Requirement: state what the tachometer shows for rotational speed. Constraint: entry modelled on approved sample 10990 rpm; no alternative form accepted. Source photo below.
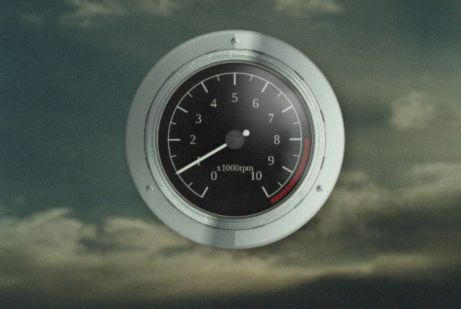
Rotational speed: 1000 rpm
